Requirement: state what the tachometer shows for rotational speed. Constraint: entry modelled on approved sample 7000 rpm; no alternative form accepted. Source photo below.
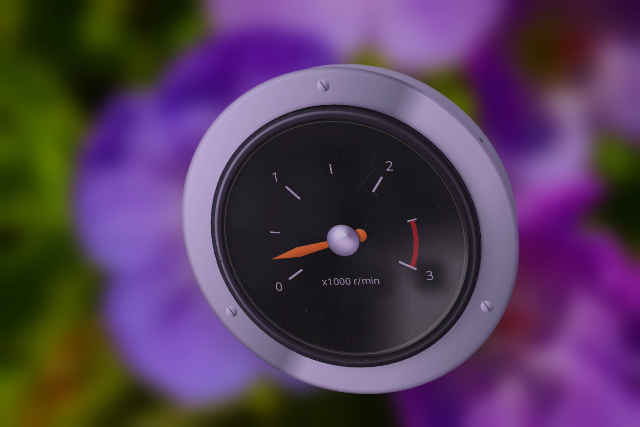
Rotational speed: 250 rpm
